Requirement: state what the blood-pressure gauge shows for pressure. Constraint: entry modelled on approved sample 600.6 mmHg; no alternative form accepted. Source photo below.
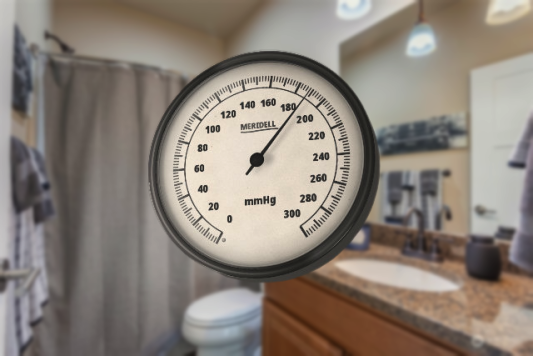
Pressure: 190 mmHg
